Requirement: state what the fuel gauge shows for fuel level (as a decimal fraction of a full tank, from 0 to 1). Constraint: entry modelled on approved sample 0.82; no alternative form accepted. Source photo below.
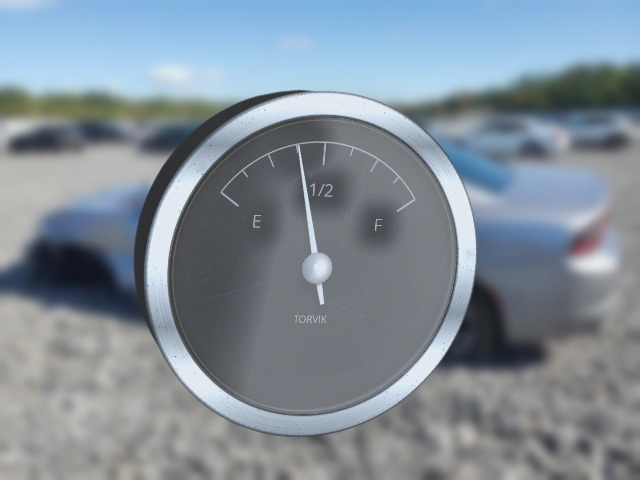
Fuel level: 0.375
